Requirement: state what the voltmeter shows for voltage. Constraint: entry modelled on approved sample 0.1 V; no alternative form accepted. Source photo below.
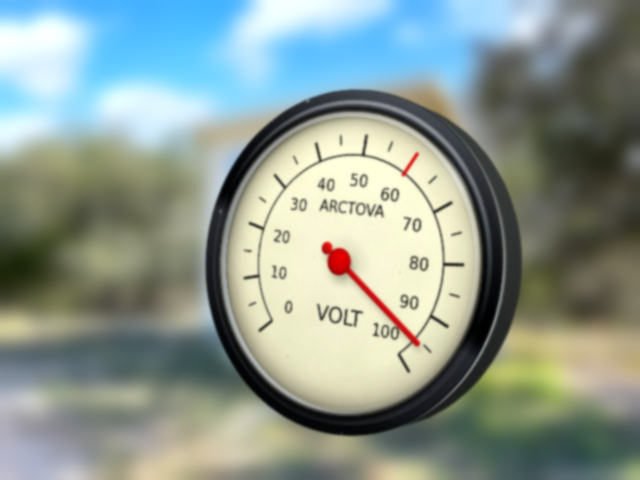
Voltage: 95 V
